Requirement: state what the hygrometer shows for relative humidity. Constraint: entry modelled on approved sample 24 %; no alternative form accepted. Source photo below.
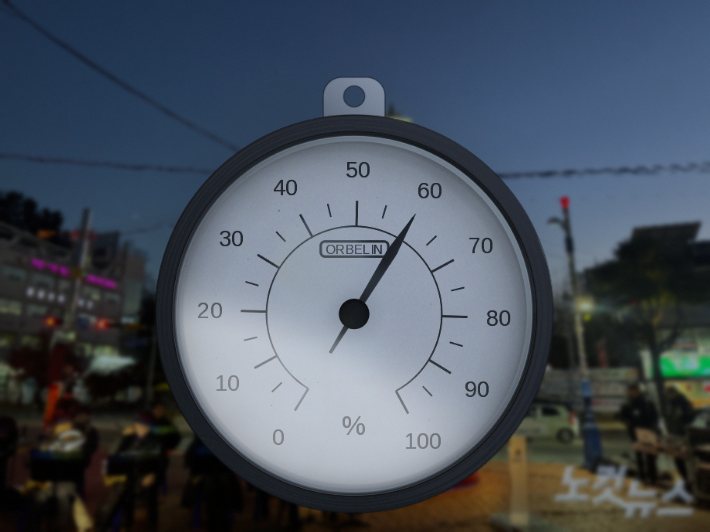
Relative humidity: 60 %
